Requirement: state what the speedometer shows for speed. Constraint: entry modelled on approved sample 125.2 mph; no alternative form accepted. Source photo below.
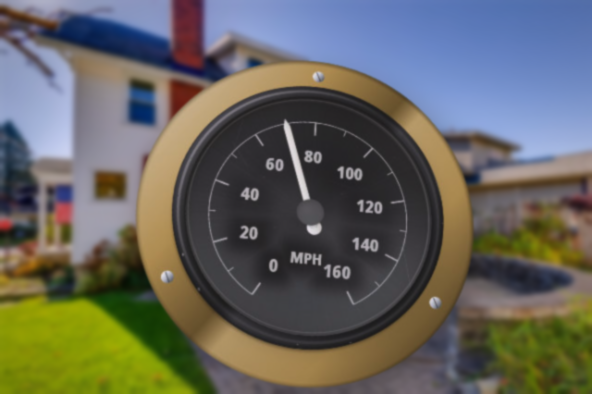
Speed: 70 mph
